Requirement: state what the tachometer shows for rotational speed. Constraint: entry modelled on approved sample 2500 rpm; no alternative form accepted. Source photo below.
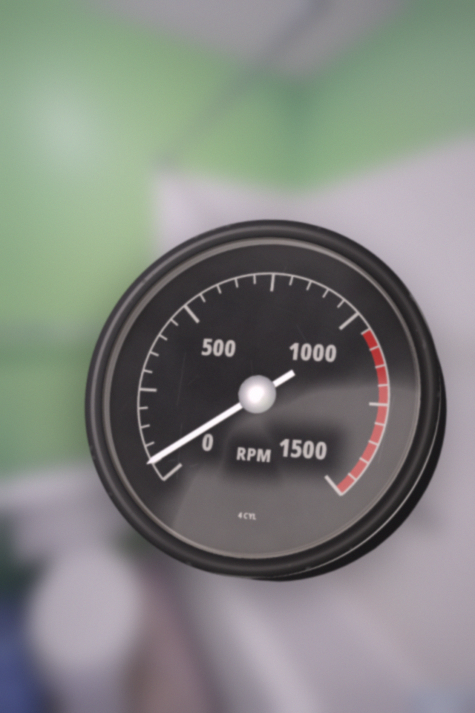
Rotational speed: 50 rpm
